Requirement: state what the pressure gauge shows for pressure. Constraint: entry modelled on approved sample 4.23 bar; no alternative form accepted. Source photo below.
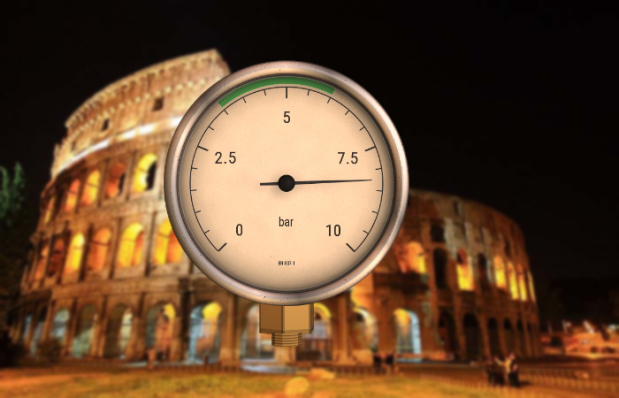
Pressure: 8.25 bar
